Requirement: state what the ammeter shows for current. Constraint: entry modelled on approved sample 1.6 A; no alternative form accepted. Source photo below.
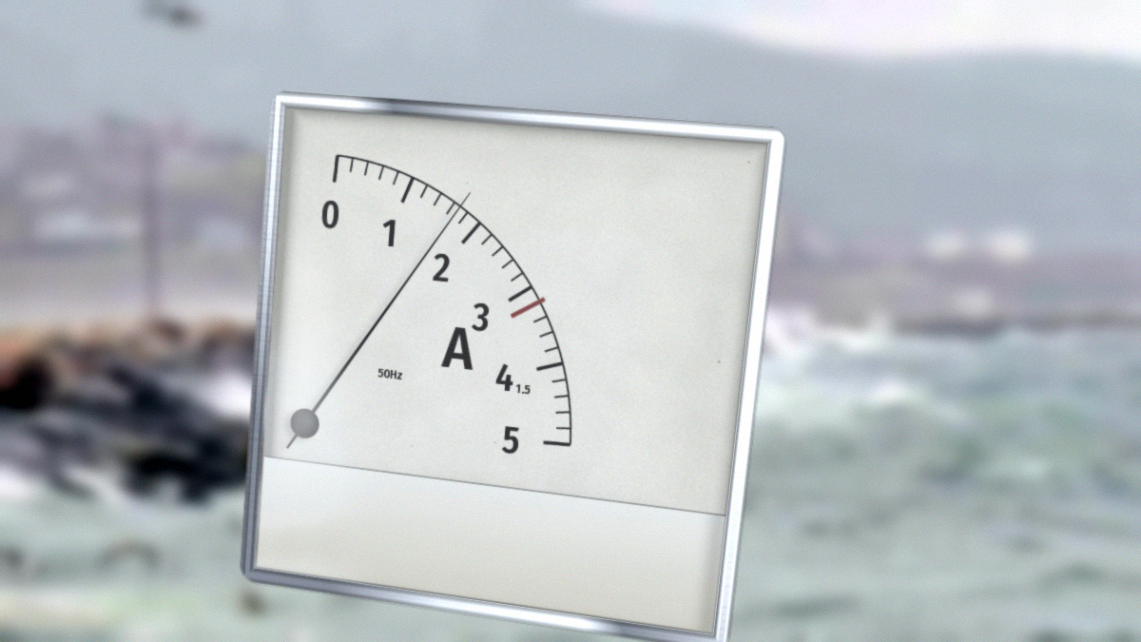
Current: 1.7 A
